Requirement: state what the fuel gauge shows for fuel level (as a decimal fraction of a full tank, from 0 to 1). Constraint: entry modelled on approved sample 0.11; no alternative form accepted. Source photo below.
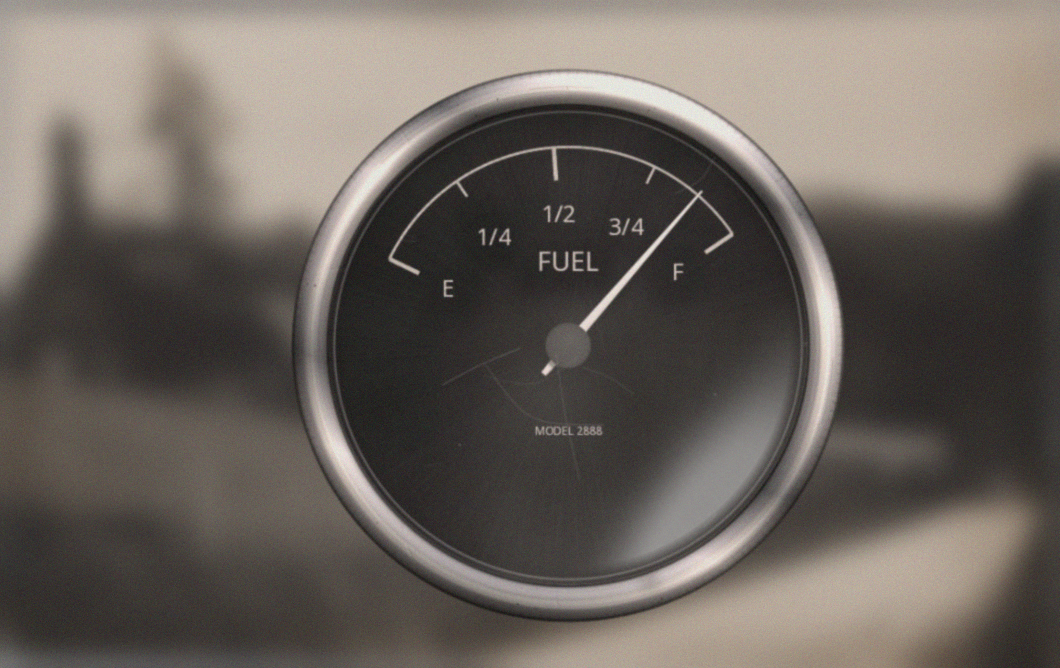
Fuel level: 0.875
